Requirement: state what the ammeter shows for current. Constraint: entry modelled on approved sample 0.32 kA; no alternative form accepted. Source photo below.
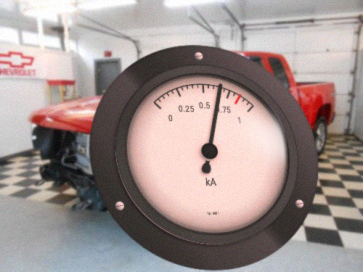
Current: 0.65 kA
